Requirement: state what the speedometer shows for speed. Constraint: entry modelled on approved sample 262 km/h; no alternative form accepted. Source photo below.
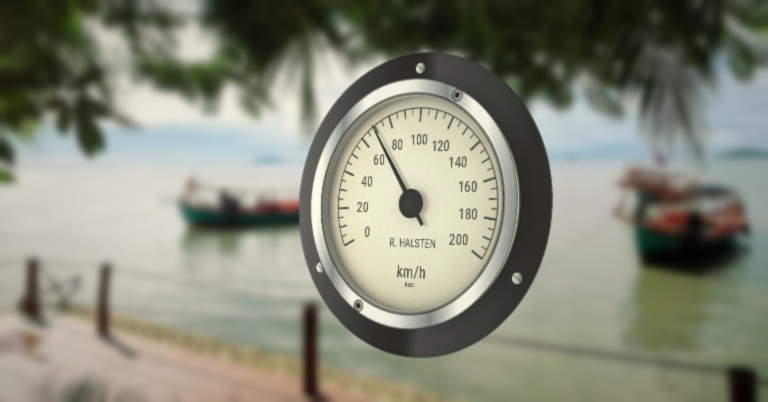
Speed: 70 km/h
